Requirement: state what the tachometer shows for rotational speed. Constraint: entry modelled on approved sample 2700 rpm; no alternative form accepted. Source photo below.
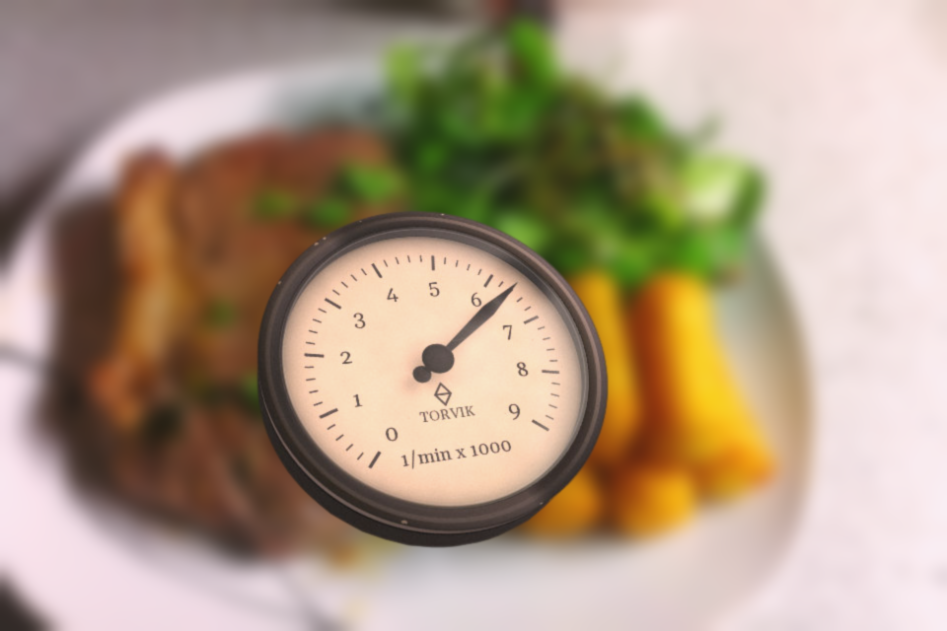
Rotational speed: 6400 rpm
